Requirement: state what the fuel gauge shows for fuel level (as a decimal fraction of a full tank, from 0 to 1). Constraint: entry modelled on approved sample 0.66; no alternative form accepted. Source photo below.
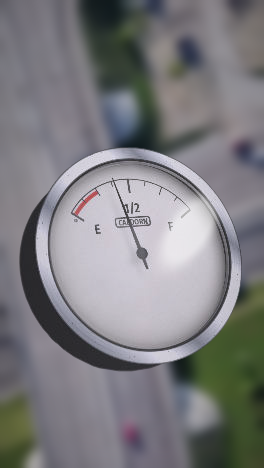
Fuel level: 0.375
